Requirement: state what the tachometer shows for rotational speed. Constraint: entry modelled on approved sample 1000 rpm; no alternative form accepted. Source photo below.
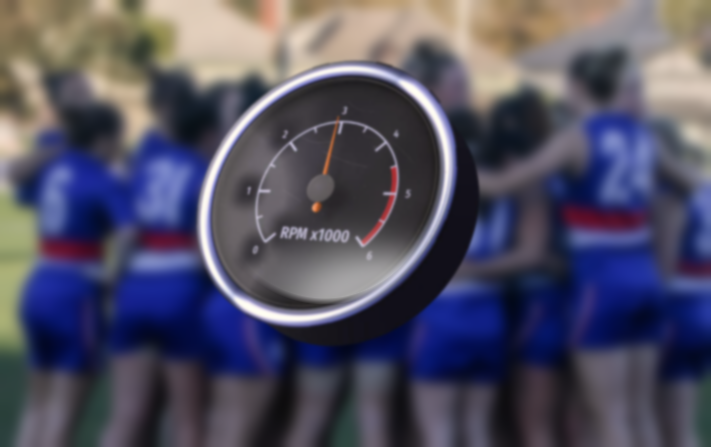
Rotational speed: 3000 rpm
